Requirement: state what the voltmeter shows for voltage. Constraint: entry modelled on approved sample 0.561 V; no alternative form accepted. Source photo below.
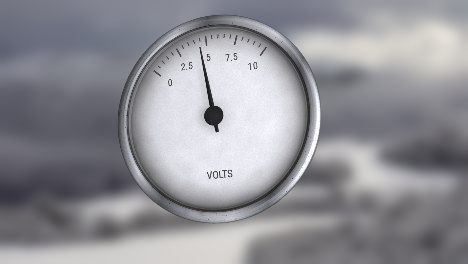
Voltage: 4.5 V
